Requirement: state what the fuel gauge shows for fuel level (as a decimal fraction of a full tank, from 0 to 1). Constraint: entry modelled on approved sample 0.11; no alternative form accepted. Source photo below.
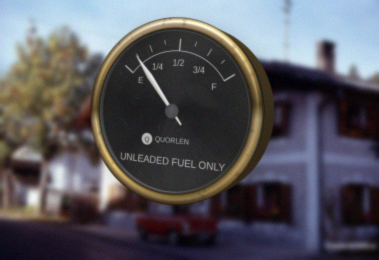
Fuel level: 0.125
